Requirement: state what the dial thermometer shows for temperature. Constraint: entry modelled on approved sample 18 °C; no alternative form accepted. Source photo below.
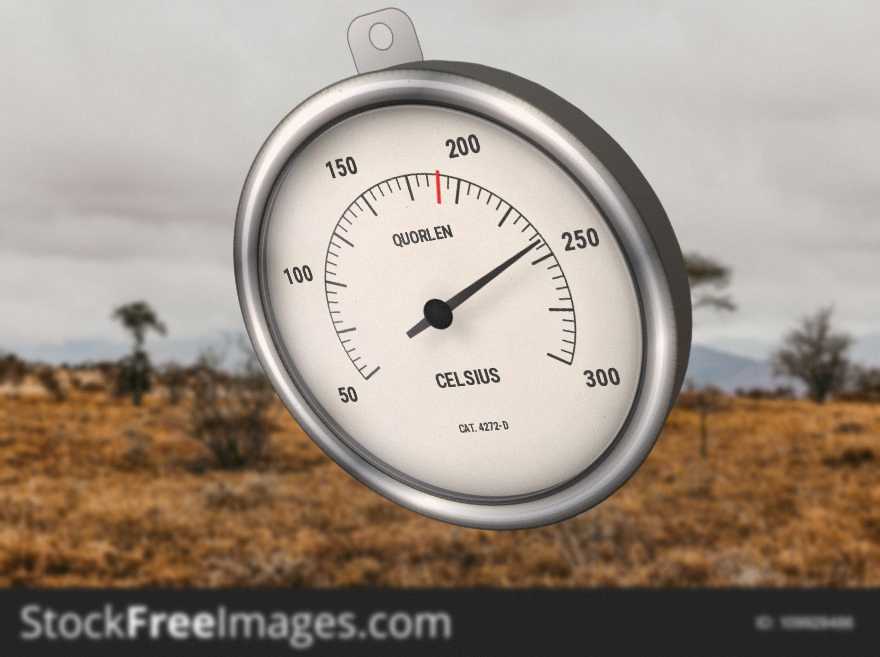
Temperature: 242.5 °C
